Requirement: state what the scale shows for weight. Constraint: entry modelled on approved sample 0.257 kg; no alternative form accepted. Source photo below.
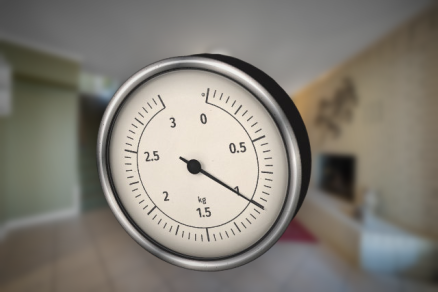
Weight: 1 kg
